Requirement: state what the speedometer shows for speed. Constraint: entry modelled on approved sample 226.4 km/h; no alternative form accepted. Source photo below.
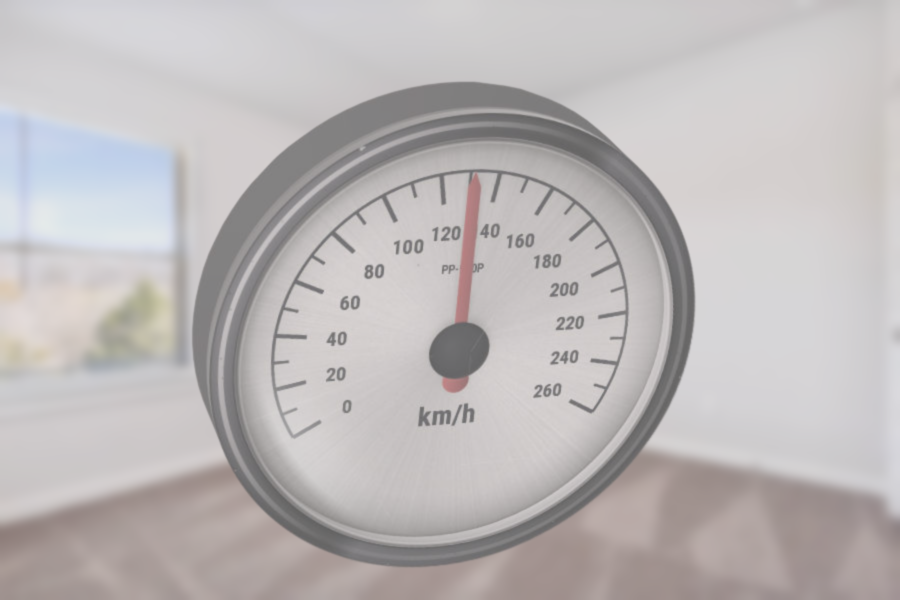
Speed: 130 km/h
